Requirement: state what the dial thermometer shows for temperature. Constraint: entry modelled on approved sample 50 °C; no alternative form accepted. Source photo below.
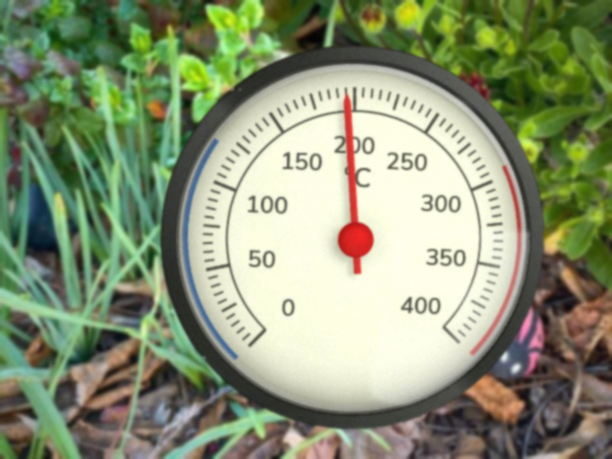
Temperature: 195 °C
